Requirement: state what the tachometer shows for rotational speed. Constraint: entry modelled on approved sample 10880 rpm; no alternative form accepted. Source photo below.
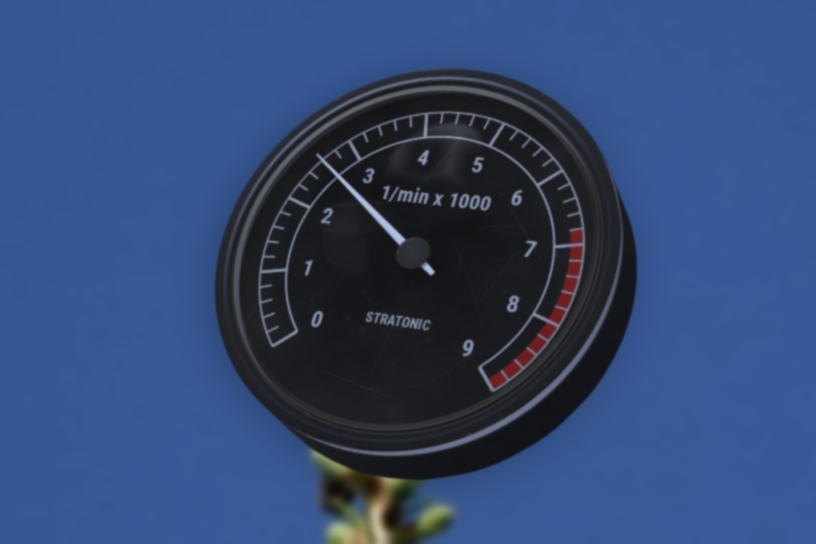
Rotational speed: 2600 rpm
